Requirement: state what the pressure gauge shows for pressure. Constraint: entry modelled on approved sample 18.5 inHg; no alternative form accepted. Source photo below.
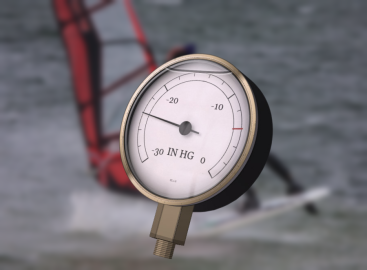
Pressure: -24 inHg
